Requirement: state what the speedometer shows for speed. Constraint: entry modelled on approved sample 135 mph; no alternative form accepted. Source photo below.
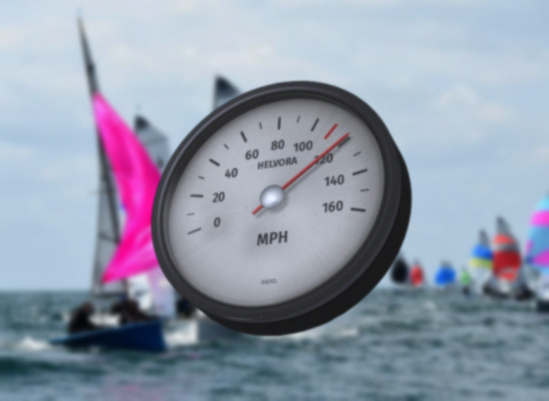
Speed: 120 mph
